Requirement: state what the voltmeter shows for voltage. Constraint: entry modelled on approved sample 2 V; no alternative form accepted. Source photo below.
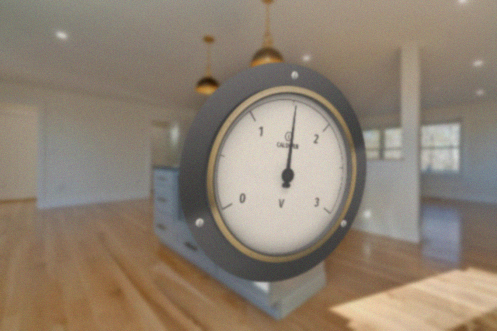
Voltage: 1.5 V
